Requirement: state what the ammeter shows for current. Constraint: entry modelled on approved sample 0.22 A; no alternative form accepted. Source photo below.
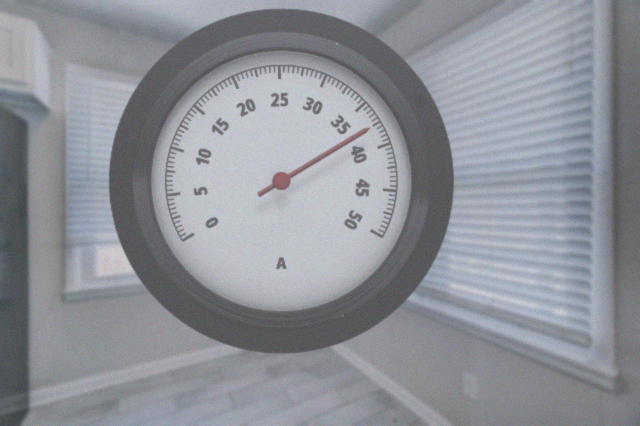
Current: 37.5 A
